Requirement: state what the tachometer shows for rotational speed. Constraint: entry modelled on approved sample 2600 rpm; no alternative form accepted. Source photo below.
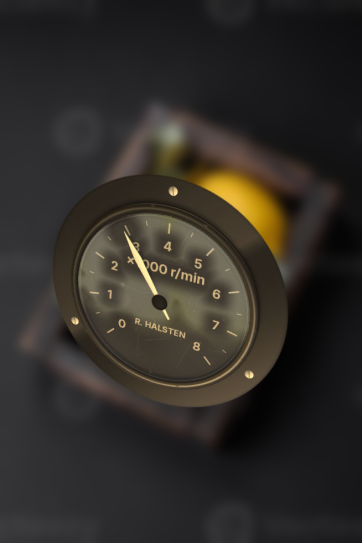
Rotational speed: 3000 rpm
